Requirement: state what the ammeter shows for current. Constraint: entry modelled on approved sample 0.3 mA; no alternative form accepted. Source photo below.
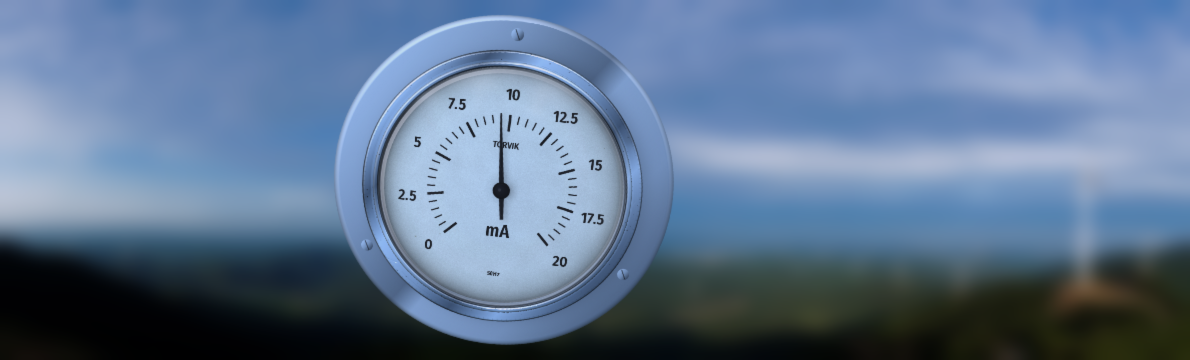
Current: 9.5 mA
